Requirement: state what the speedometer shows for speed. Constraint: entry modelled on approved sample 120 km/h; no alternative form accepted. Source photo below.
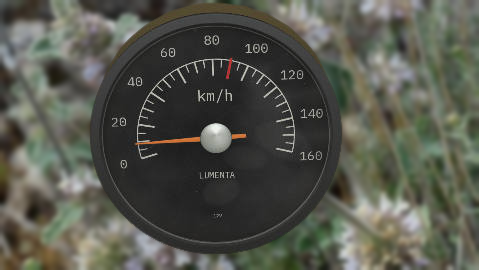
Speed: 10 km/h
